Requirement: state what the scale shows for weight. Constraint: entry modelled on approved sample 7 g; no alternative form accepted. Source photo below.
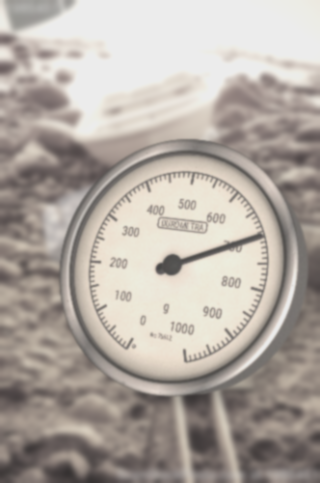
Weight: 700 g
